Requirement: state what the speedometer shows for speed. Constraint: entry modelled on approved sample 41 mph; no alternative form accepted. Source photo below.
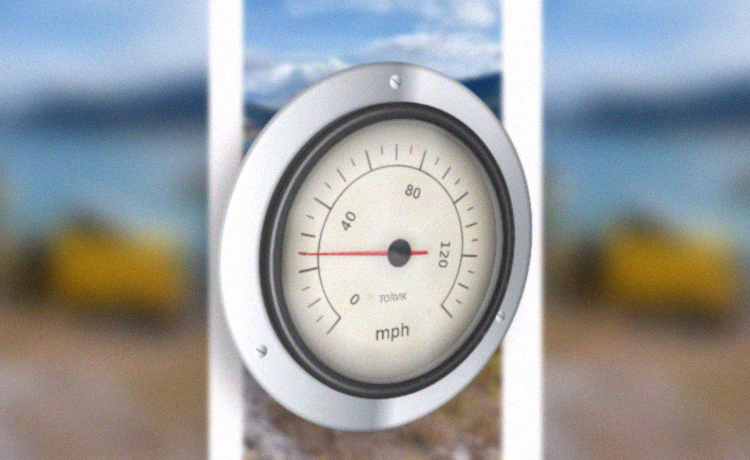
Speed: 25 mph
